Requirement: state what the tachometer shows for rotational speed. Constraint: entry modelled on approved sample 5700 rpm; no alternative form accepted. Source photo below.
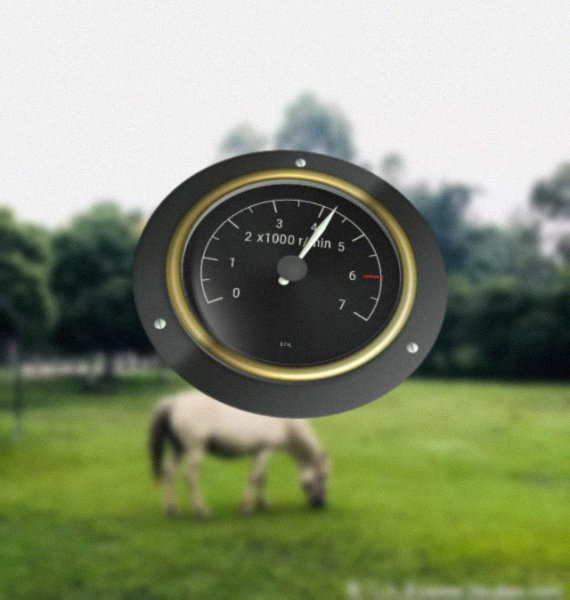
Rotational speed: 4250 rpm
